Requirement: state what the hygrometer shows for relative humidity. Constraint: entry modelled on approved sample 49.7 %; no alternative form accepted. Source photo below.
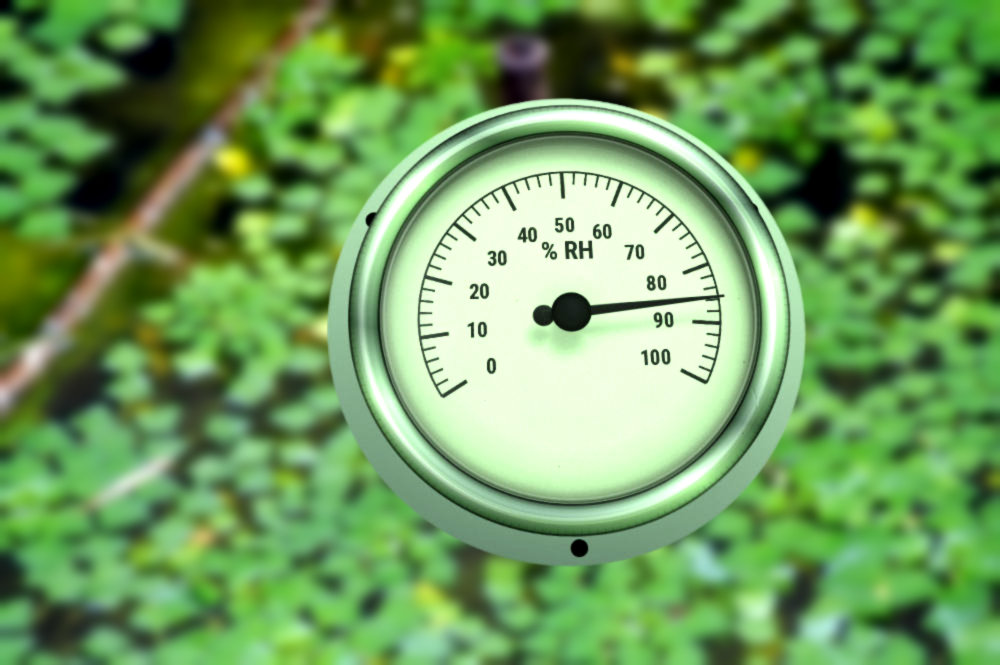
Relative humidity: 86 %
